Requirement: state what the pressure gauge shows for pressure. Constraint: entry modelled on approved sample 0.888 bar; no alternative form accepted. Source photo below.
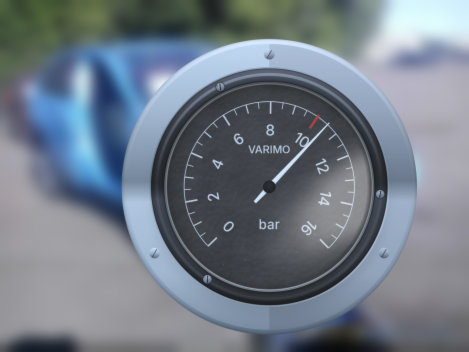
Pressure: 10.5 bar
